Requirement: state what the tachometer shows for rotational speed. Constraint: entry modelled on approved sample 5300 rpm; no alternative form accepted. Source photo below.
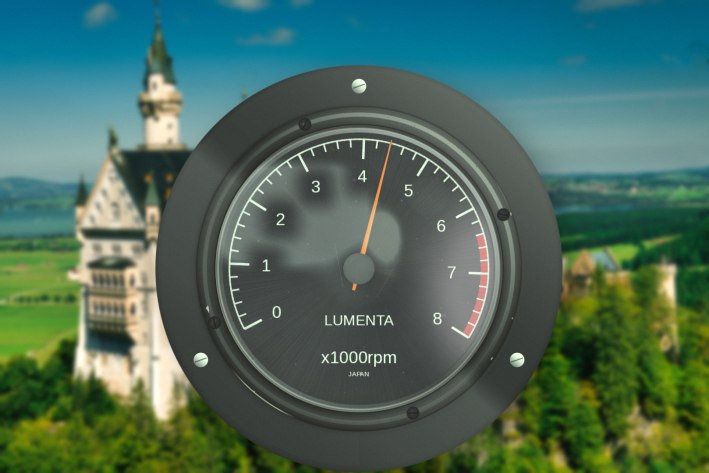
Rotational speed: 4400 rpm
